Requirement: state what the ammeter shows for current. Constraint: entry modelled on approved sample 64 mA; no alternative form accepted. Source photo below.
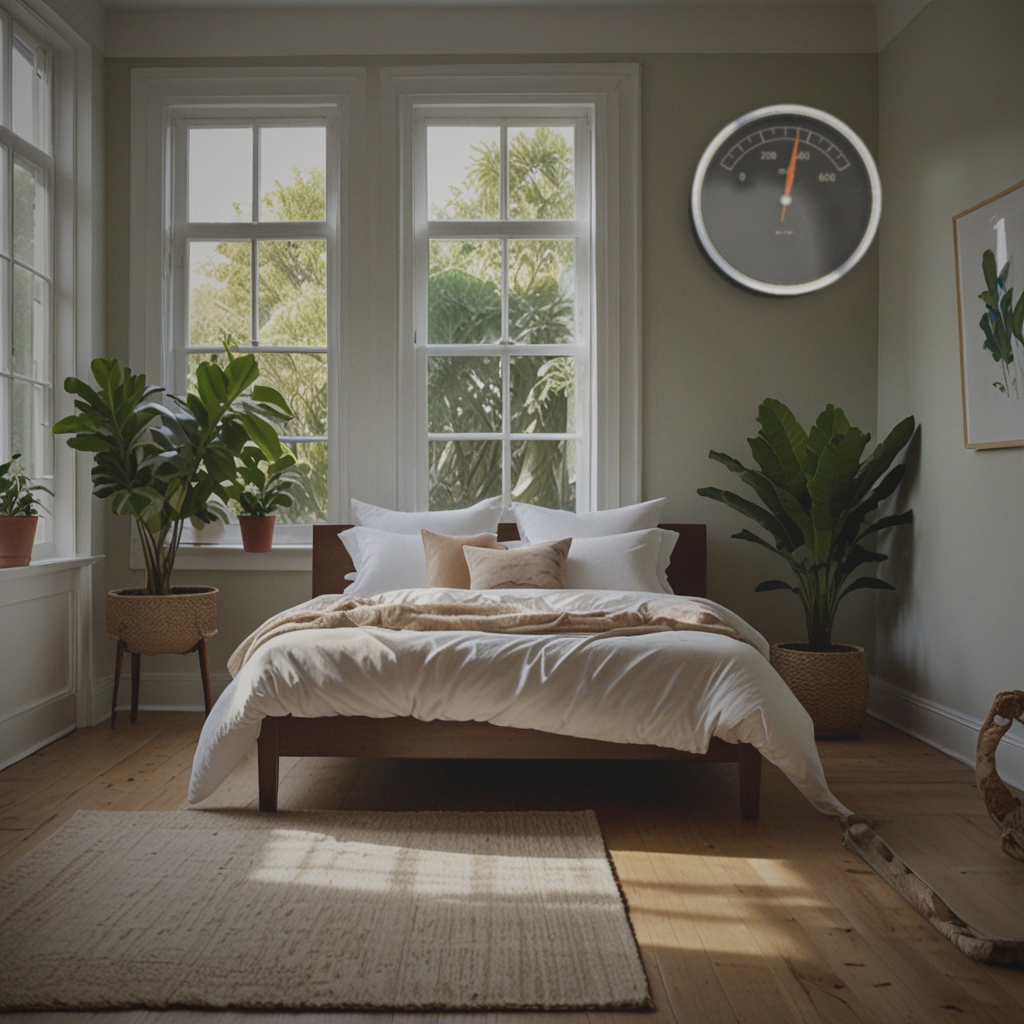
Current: 350 mA
